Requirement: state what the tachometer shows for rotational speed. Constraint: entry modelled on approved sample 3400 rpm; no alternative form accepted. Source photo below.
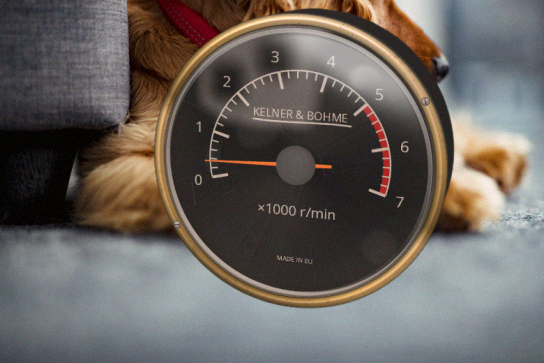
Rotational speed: 400 rpm
